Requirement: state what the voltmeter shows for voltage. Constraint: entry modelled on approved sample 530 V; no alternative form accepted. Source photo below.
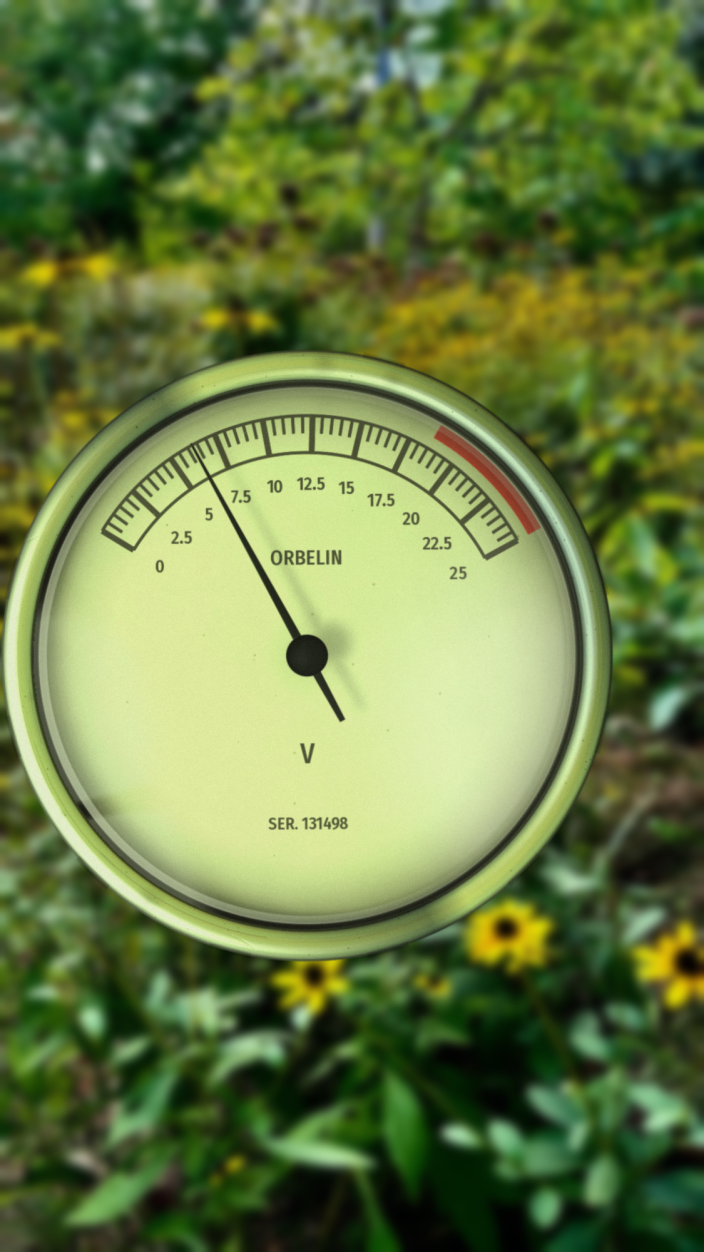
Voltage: 6.25 V
